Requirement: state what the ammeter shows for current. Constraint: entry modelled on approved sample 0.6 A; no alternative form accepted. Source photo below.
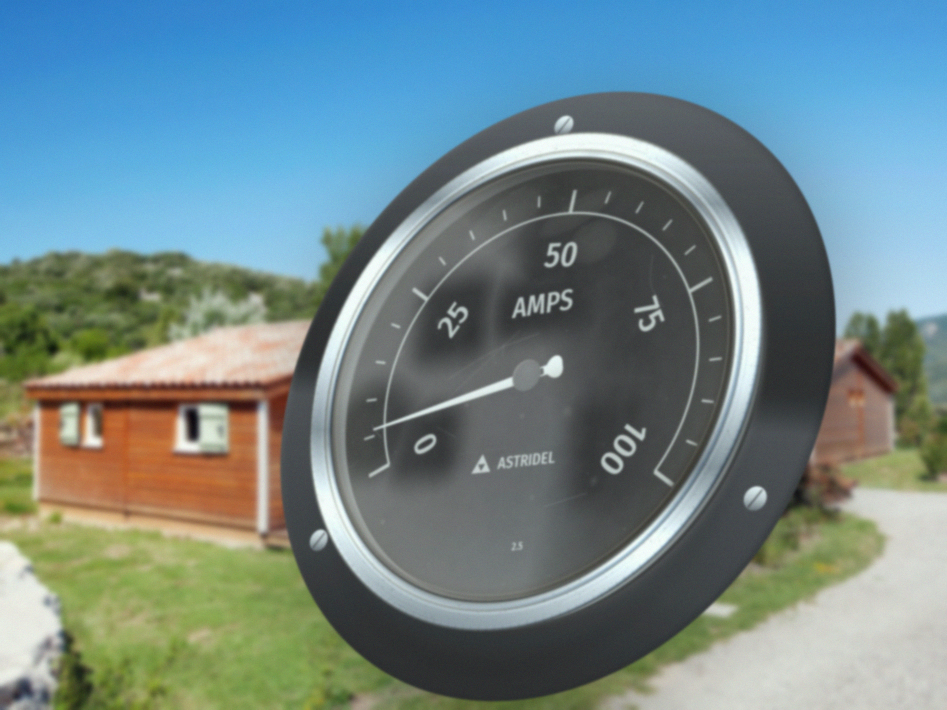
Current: 5 A
